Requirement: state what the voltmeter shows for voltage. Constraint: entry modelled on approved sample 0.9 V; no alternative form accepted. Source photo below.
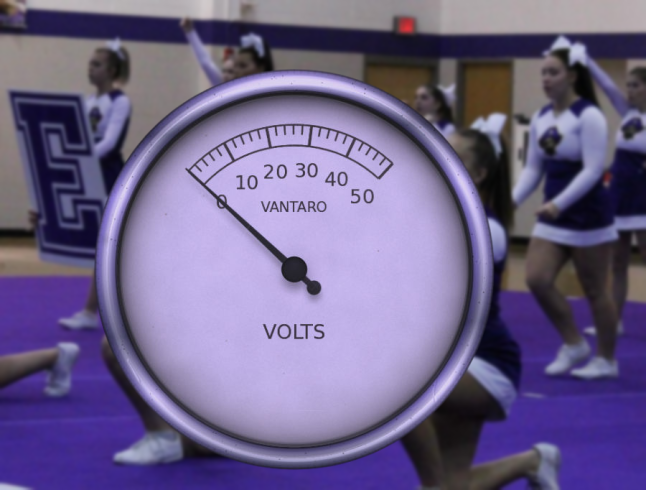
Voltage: 0 V
